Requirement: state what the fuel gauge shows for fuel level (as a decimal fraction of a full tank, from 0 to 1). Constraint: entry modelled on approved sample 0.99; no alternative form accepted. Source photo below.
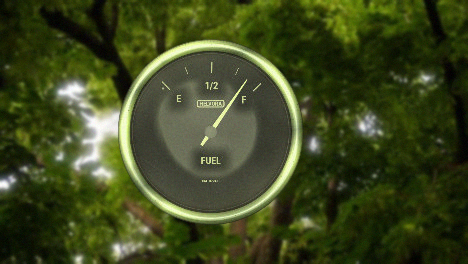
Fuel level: 0.875
